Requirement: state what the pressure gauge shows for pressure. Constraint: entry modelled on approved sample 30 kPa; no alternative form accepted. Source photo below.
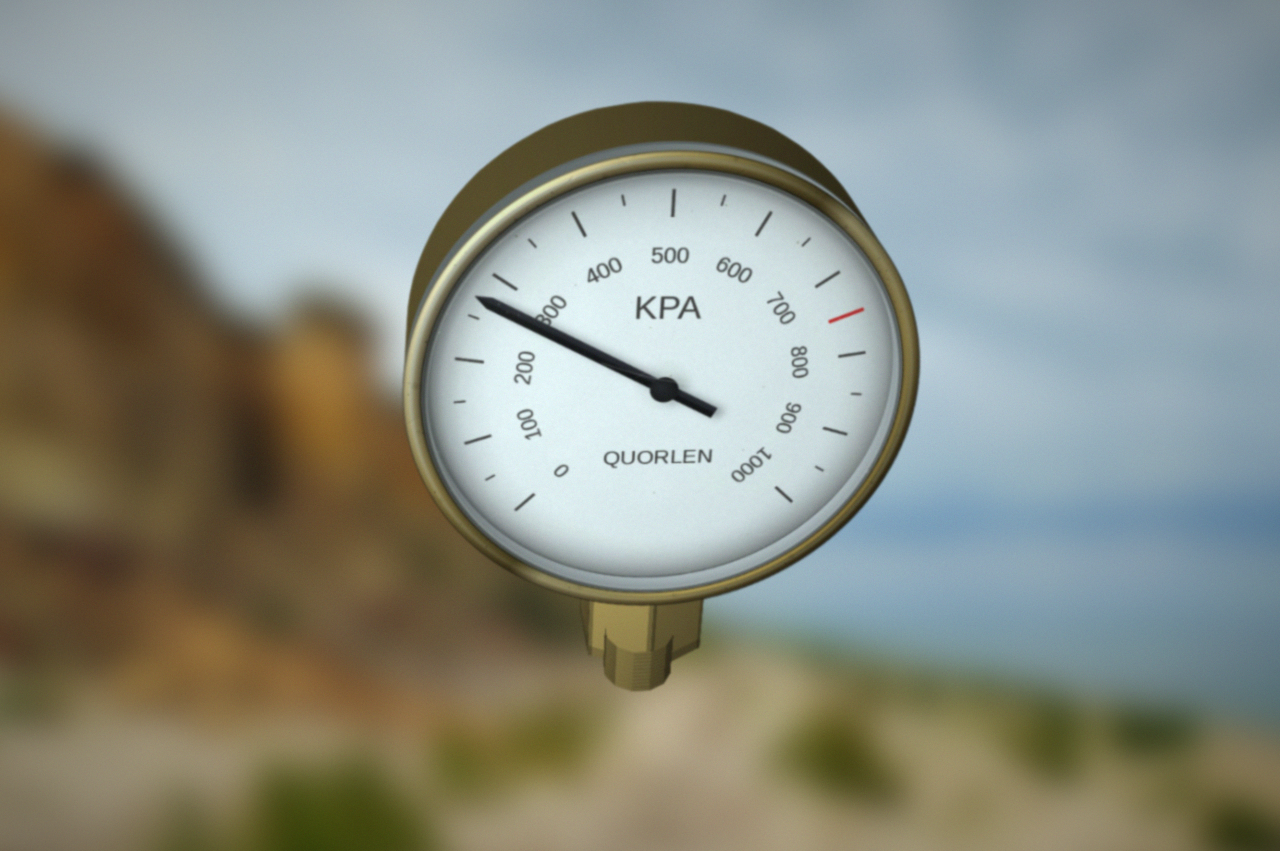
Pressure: 275 kPa
